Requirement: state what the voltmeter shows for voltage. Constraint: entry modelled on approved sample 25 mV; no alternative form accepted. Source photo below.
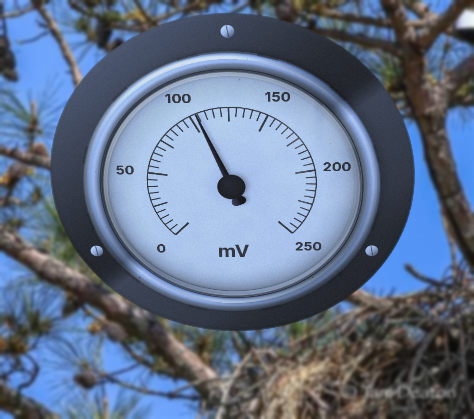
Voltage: 105 mV
